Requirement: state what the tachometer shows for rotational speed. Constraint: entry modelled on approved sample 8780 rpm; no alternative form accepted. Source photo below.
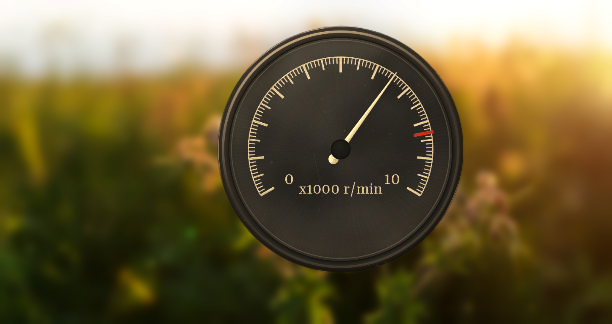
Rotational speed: 6500 rpm
